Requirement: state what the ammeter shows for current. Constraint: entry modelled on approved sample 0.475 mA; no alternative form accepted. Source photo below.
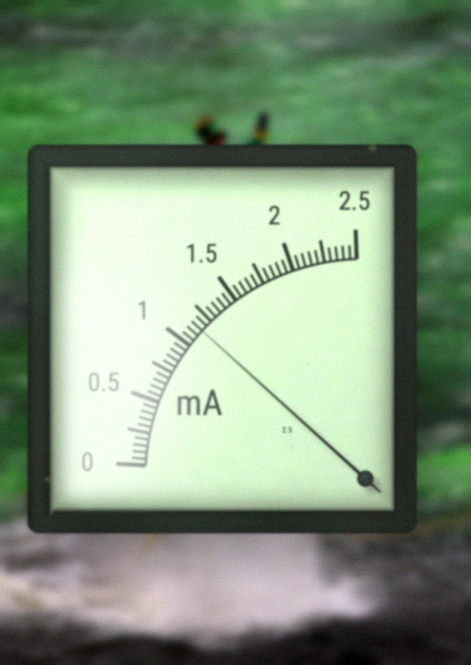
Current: 1.15 mA
